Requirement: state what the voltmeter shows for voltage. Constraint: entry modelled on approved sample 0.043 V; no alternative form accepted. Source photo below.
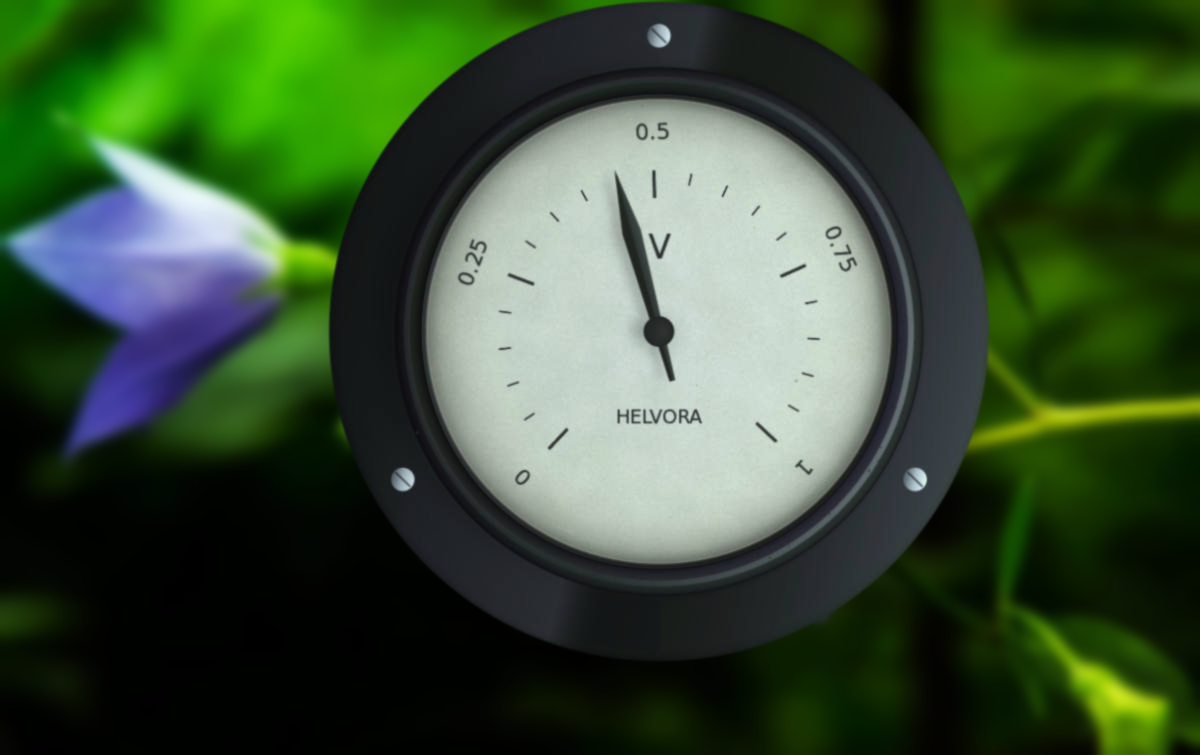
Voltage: 0.45 V
